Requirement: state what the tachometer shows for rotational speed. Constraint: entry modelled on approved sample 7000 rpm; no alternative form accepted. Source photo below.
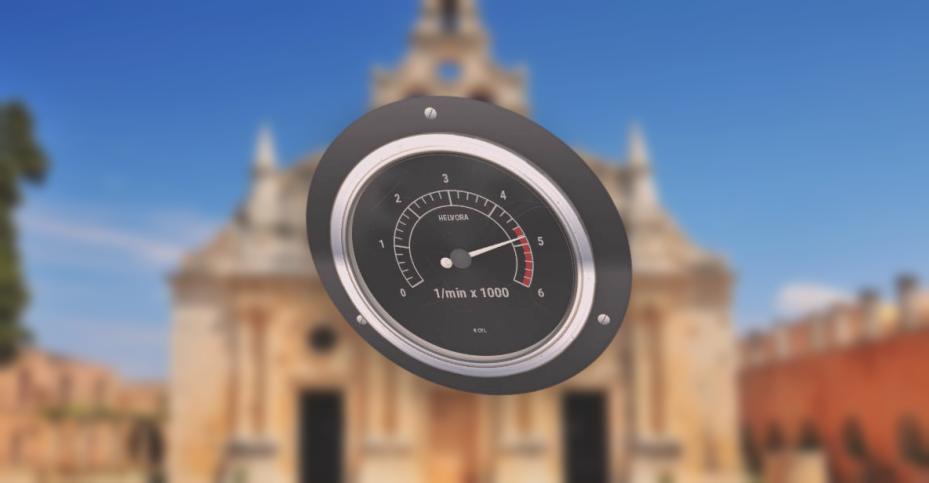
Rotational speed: 4800 rpm
